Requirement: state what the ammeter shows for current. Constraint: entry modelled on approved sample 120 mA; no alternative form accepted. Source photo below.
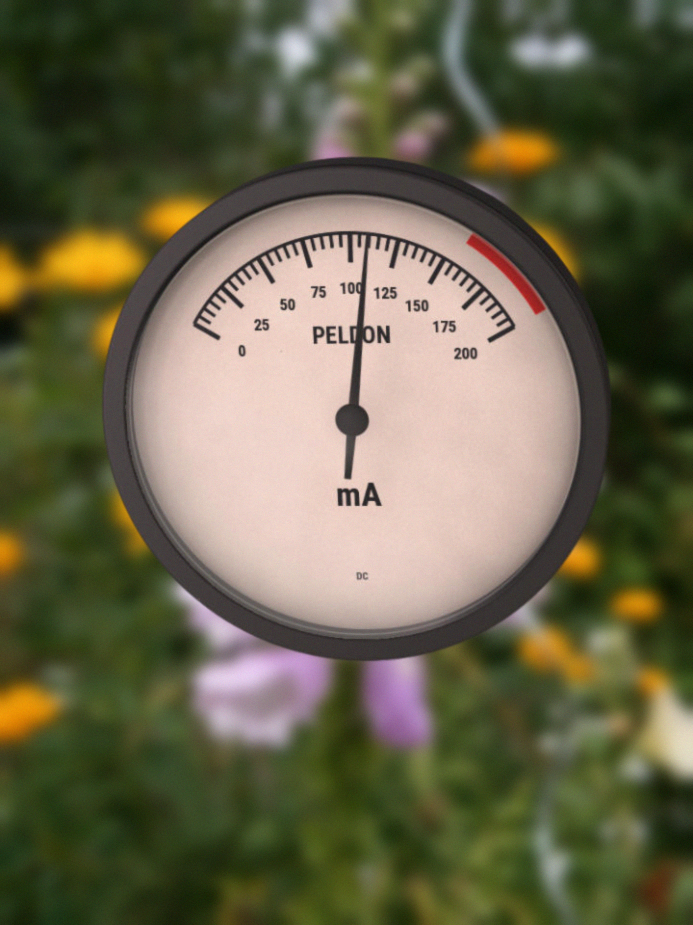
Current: 110 mA
